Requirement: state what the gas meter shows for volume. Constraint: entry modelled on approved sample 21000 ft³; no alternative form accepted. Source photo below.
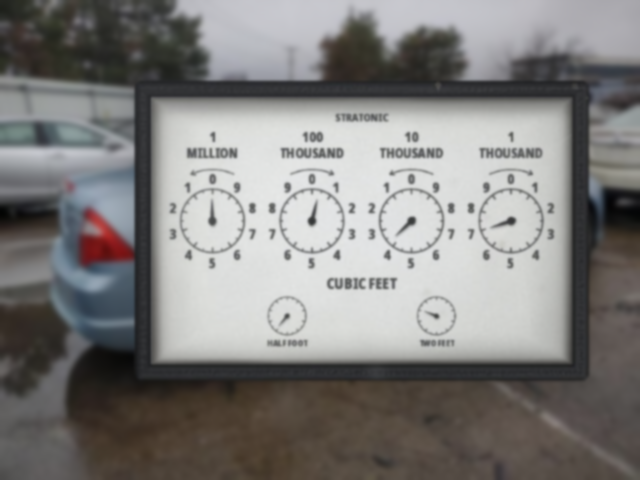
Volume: 3700 ft³
